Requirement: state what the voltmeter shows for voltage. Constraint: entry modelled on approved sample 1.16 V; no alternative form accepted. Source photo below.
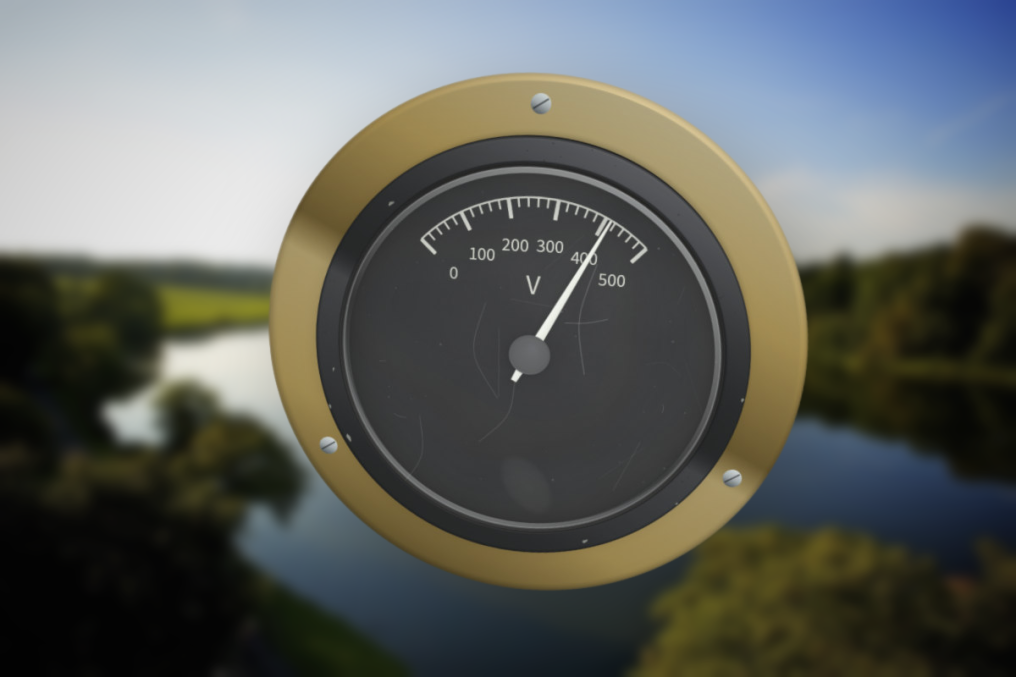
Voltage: 410 V
